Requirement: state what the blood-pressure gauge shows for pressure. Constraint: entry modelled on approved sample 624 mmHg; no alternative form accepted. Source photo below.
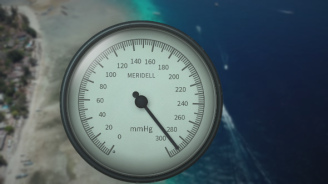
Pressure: 290 mmHg
